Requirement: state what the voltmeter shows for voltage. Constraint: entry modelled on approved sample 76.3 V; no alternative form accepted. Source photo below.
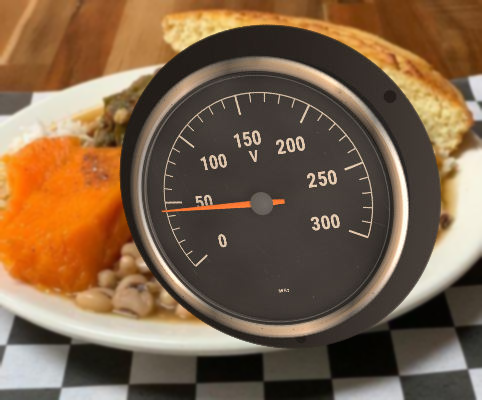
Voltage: 45 V
